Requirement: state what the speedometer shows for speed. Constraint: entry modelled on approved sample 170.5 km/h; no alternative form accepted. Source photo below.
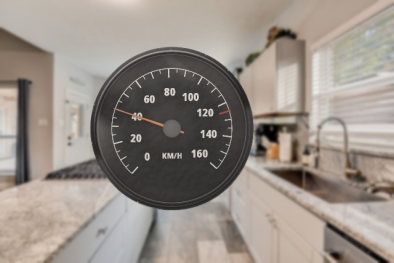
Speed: 40 km/h
